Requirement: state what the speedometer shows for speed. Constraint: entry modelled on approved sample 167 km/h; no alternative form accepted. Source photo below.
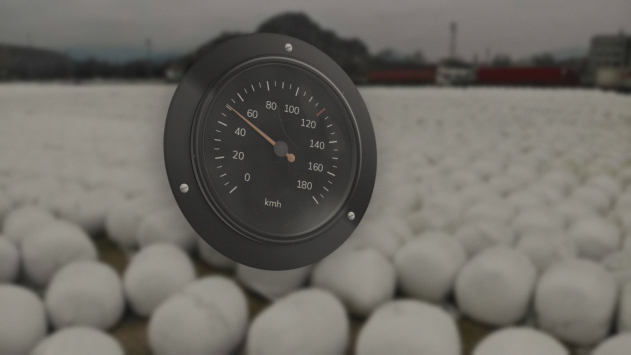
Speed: 50 km/h
